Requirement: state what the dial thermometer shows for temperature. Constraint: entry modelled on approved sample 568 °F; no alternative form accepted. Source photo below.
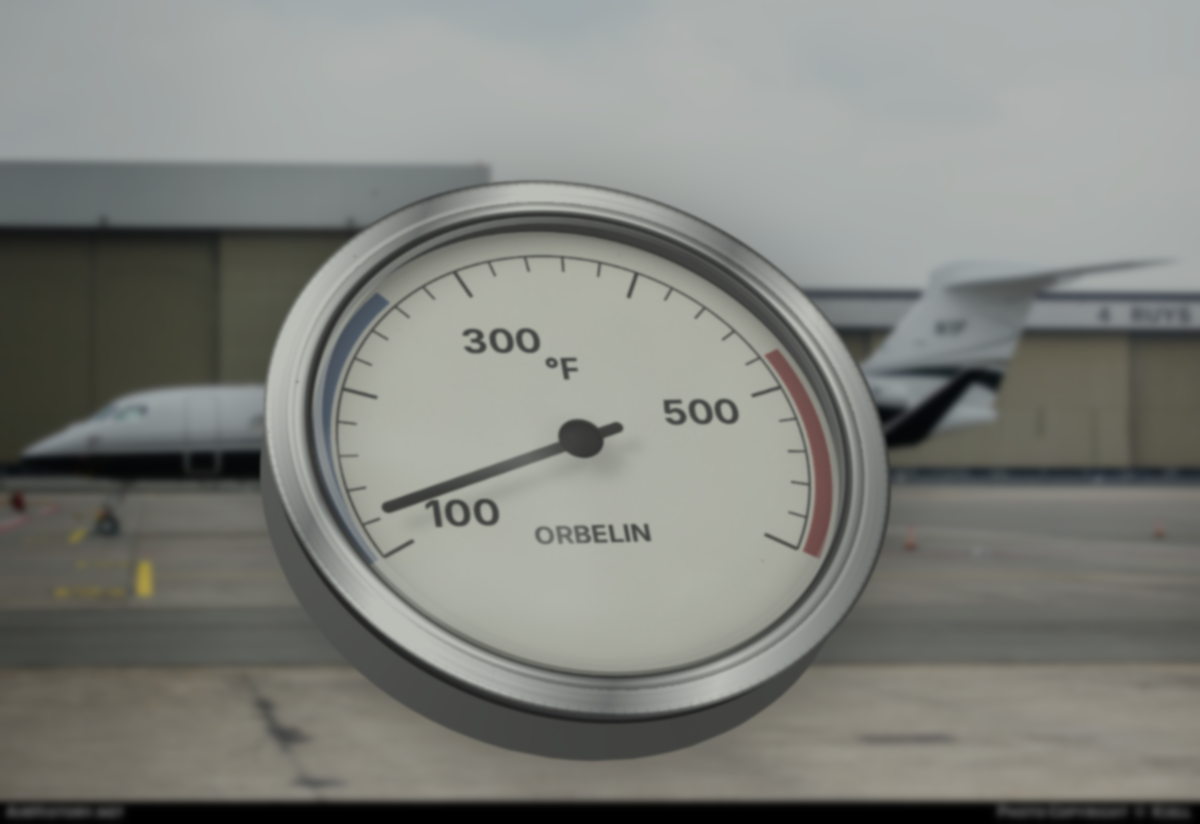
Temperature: 120 °F
